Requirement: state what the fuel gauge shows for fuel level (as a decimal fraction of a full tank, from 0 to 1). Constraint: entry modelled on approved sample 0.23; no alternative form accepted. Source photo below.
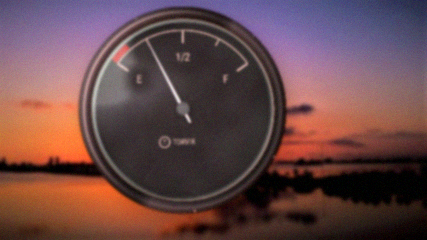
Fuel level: 0.25
